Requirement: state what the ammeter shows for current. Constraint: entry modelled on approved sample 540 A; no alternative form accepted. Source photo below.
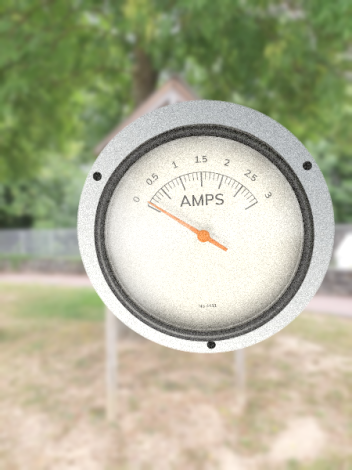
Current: 0.1 A
